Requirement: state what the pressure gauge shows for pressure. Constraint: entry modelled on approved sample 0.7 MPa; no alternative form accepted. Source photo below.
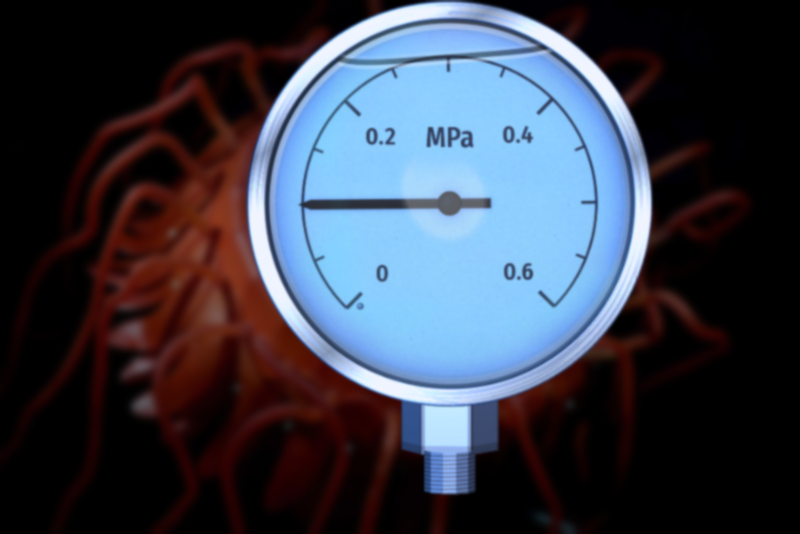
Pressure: 0.1 MPa
